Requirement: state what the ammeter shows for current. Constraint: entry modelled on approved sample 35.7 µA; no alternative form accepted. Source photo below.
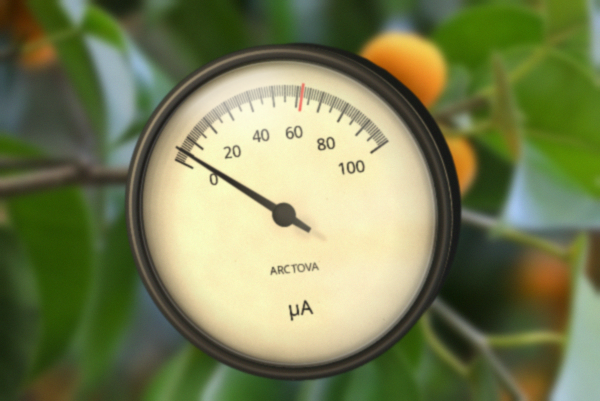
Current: 5 µA
